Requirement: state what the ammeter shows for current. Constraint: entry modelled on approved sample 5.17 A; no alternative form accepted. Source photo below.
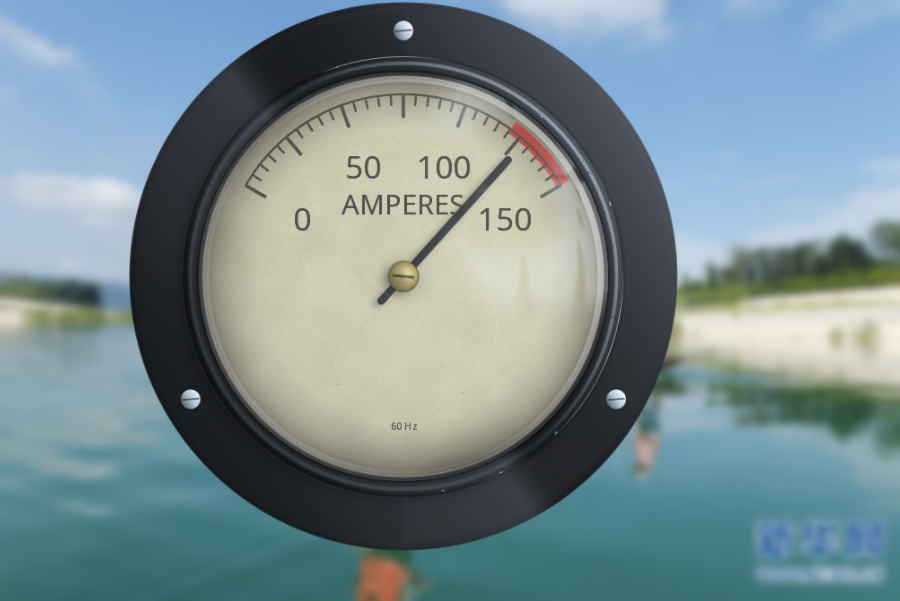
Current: 127.5 A
